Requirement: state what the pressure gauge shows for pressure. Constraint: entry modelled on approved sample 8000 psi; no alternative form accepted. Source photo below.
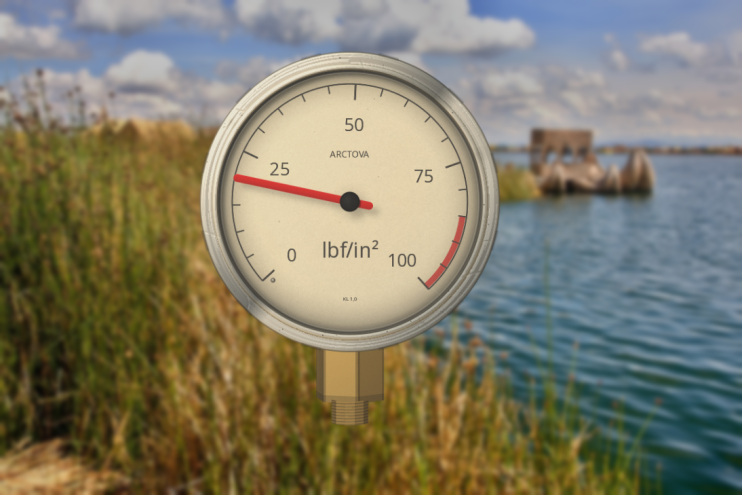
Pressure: 20 psi
